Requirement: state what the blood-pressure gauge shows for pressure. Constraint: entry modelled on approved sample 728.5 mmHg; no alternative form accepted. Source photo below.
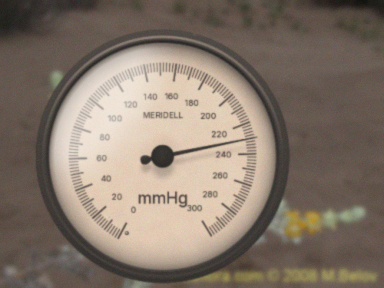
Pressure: 230 mmHg
